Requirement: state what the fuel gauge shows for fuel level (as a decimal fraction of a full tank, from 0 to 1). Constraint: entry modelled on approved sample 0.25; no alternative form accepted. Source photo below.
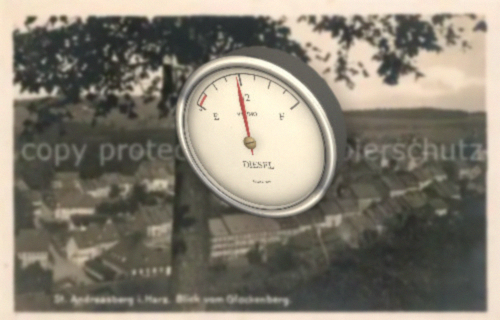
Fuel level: 0.5
